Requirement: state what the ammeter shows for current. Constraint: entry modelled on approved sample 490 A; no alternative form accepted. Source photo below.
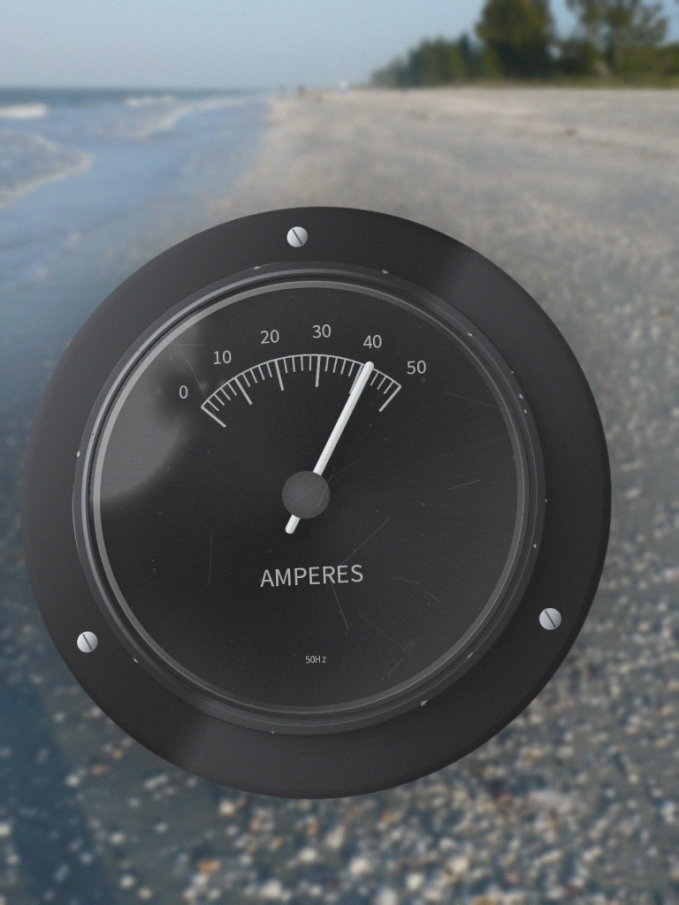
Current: 42 A
